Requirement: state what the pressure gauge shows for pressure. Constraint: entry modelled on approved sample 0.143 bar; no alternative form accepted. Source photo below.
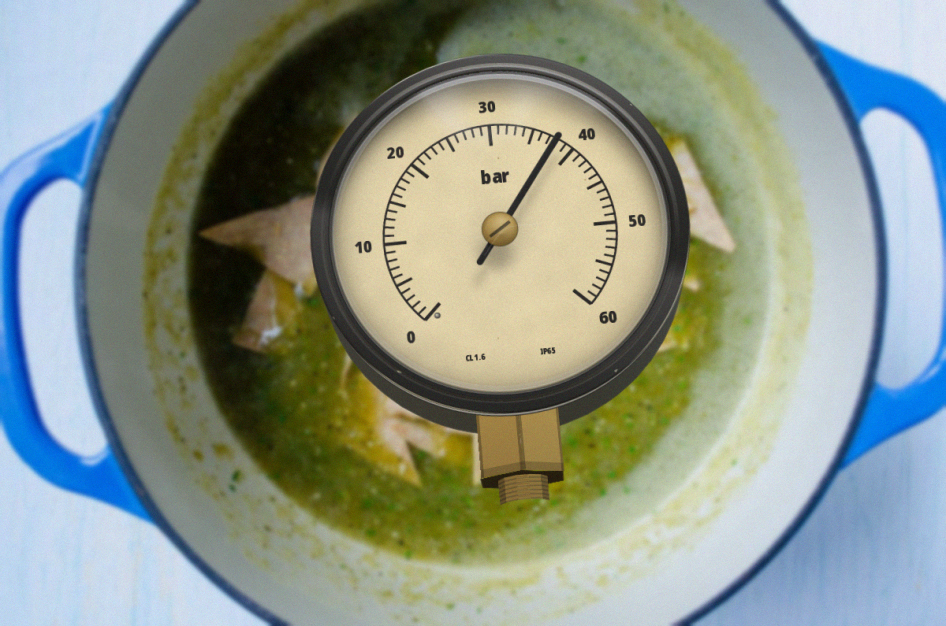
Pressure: 38 bar
